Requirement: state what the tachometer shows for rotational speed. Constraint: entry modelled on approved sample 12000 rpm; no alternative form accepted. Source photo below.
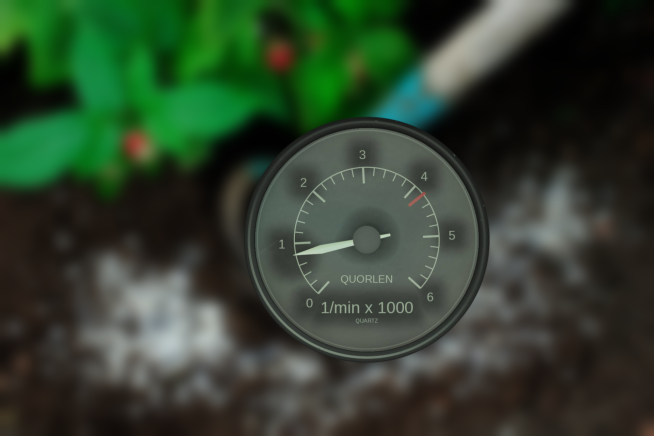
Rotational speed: 800 rpm
